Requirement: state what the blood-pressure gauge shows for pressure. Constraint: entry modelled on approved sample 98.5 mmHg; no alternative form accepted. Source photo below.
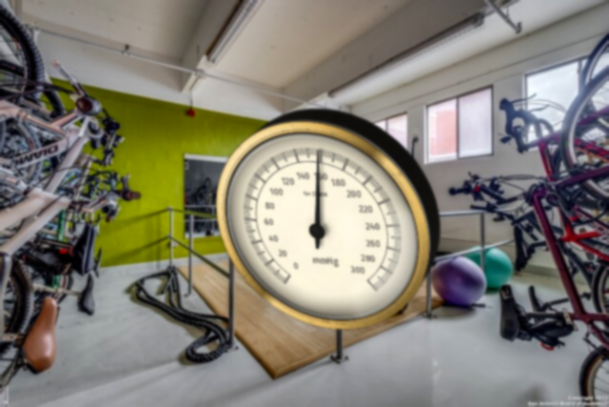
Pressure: 160 mmHg
